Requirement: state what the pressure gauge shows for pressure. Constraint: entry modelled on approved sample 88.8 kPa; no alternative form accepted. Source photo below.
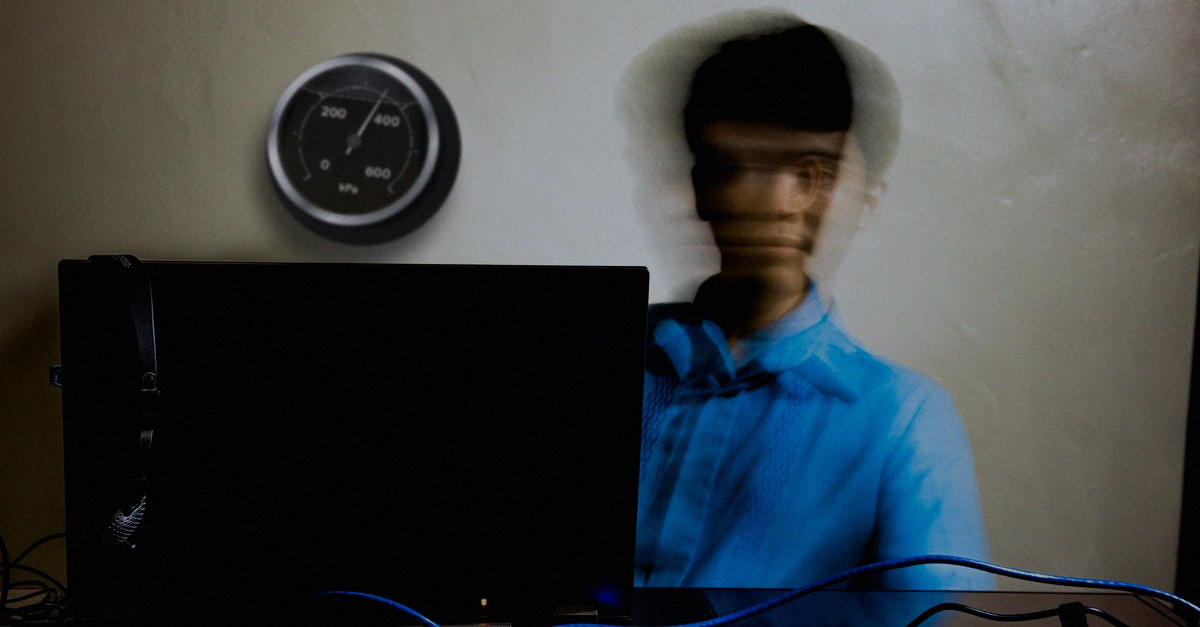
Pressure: 350 kPa
